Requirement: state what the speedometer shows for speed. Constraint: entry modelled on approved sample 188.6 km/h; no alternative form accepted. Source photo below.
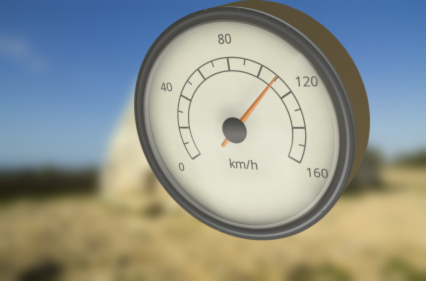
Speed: 110 km/h
